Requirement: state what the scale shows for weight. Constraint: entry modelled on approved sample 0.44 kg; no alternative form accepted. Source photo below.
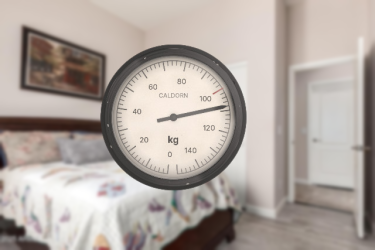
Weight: 108 kg
